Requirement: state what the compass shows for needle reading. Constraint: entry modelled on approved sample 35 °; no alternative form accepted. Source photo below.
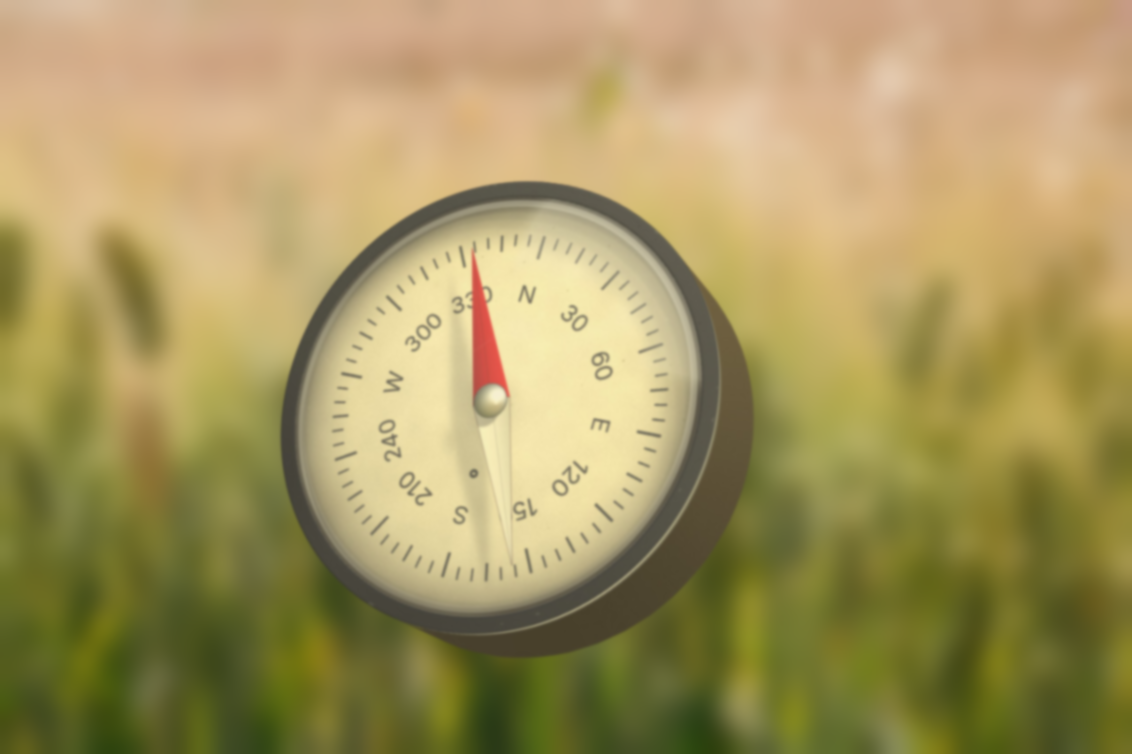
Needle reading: 335 °
